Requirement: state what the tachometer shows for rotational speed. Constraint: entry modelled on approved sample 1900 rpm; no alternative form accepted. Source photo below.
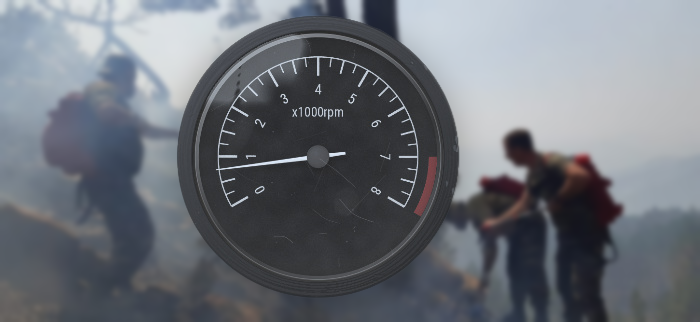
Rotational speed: 750 rpm
